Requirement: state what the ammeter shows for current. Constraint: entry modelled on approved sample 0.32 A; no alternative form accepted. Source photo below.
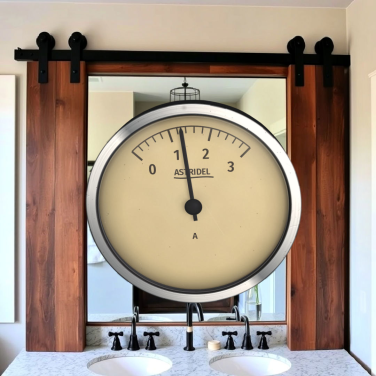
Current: 1.3 A
